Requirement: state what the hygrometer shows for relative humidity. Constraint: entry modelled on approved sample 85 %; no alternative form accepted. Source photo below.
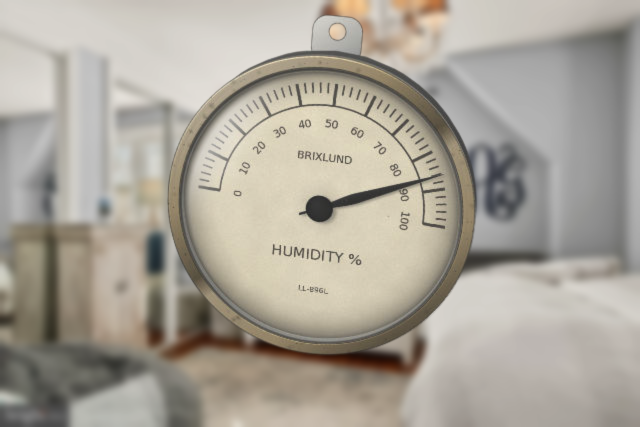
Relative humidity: 86 %
